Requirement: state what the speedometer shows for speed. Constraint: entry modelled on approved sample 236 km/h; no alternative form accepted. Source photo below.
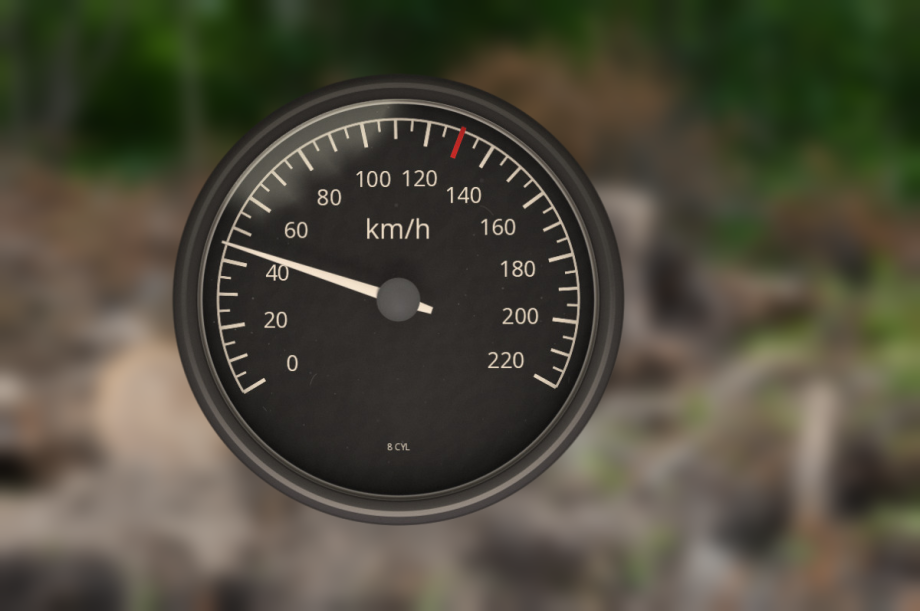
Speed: 45 km/h
